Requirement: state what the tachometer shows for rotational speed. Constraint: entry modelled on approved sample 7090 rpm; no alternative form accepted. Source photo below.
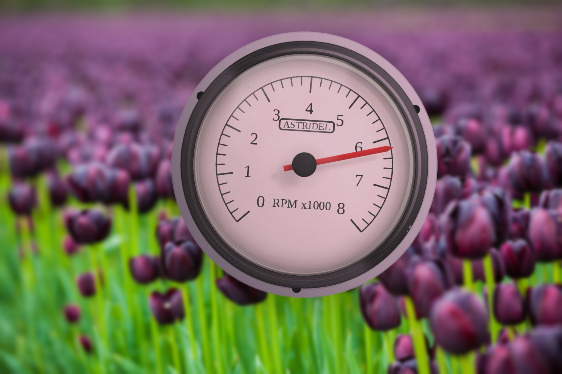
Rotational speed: 6200 rpm
